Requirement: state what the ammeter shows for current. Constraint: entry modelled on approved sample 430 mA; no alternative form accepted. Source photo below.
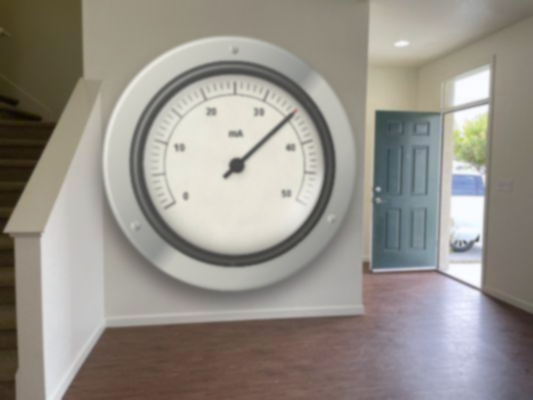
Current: 35 mA
